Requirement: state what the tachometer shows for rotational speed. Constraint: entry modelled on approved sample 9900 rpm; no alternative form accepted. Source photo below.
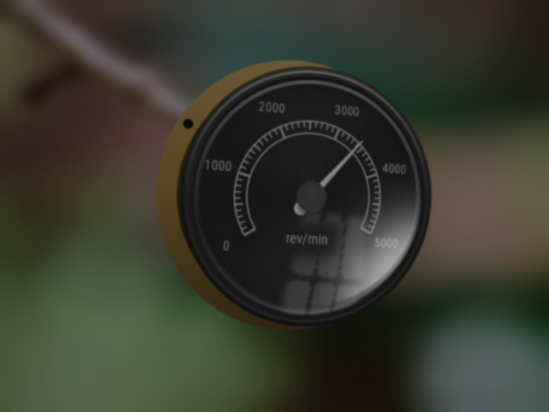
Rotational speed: 3400 rpm
